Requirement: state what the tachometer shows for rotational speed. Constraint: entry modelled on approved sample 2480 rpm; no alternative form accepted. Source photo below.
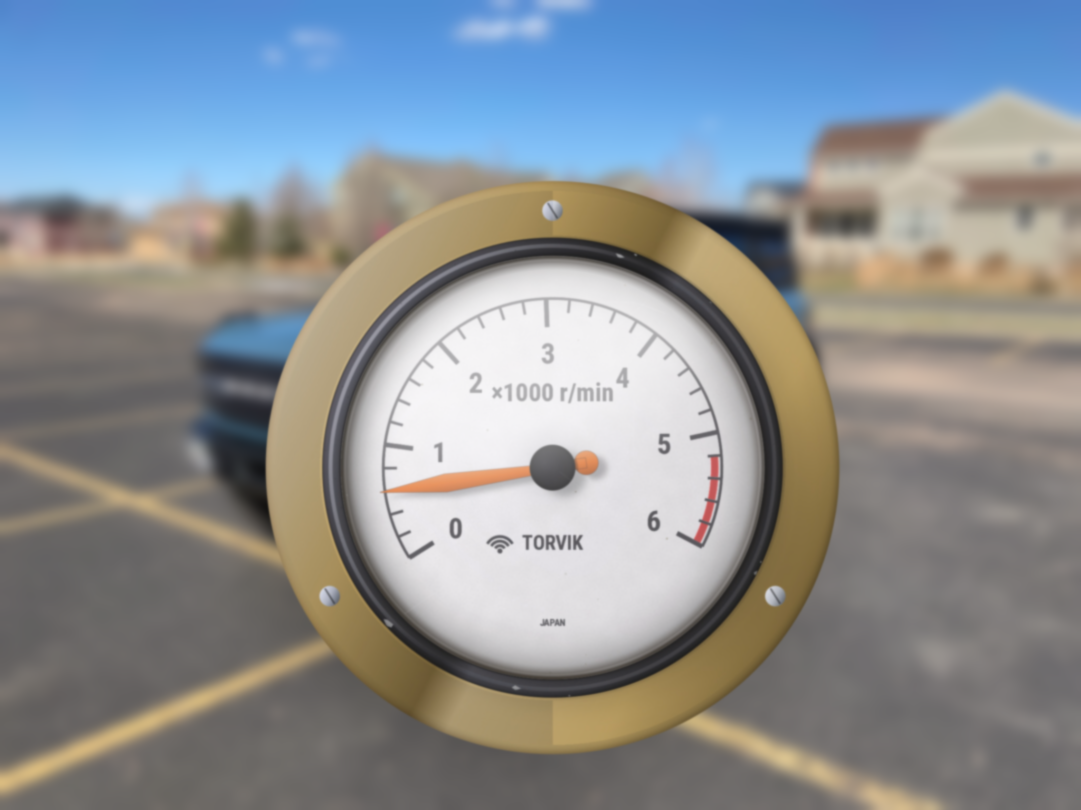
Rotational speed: 600 rpm
